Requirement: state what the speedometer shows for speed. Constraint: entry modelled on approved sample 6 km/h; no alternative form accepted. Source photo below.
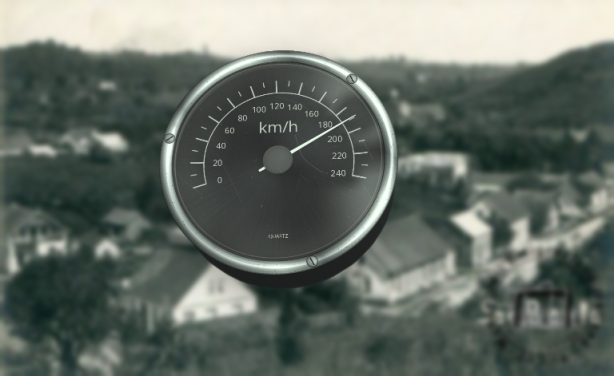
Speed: 190 km/h
